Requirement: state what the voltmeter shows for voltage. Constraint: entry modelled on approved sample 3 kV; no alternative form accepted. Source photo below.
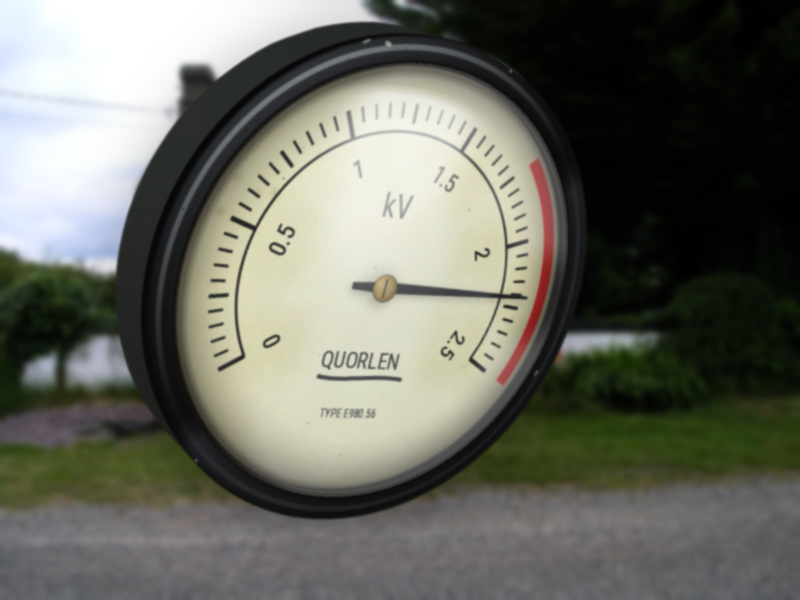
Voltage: 2.2 kV
